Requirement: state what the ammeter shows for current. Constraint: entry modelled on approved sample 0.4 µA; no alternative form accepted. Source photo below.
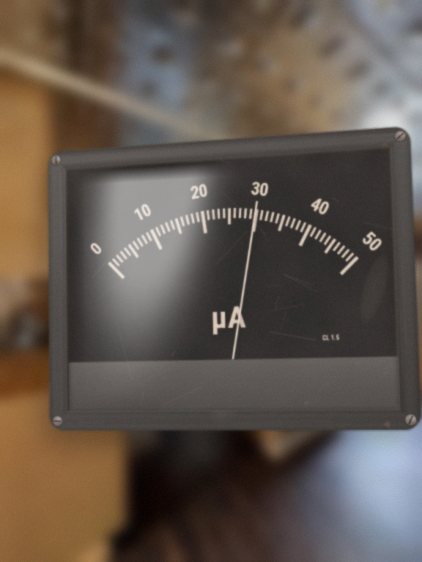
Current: 30 µA
